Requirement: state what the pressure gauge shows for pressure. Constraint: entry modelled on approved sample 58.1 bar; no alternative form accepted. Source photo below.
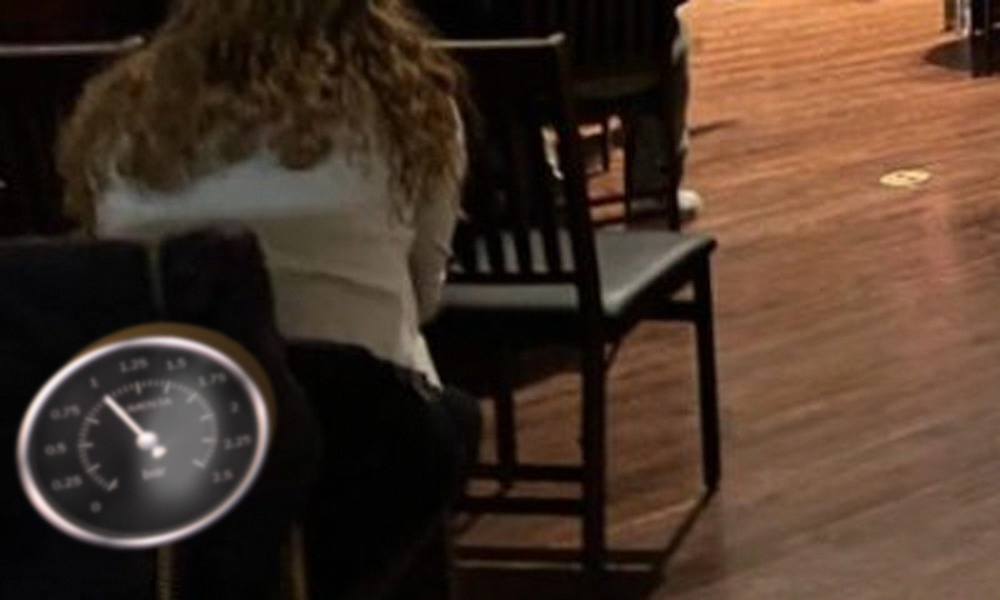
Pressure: 1 bar
